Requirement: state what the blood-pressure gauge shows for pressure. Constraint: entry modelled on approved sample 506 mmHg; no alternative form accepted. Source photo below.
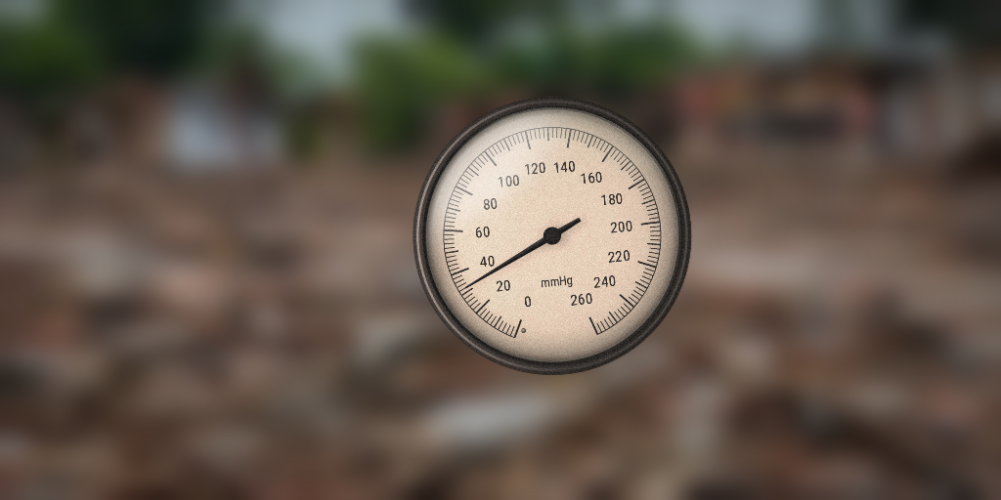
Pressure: 32 mmHg
